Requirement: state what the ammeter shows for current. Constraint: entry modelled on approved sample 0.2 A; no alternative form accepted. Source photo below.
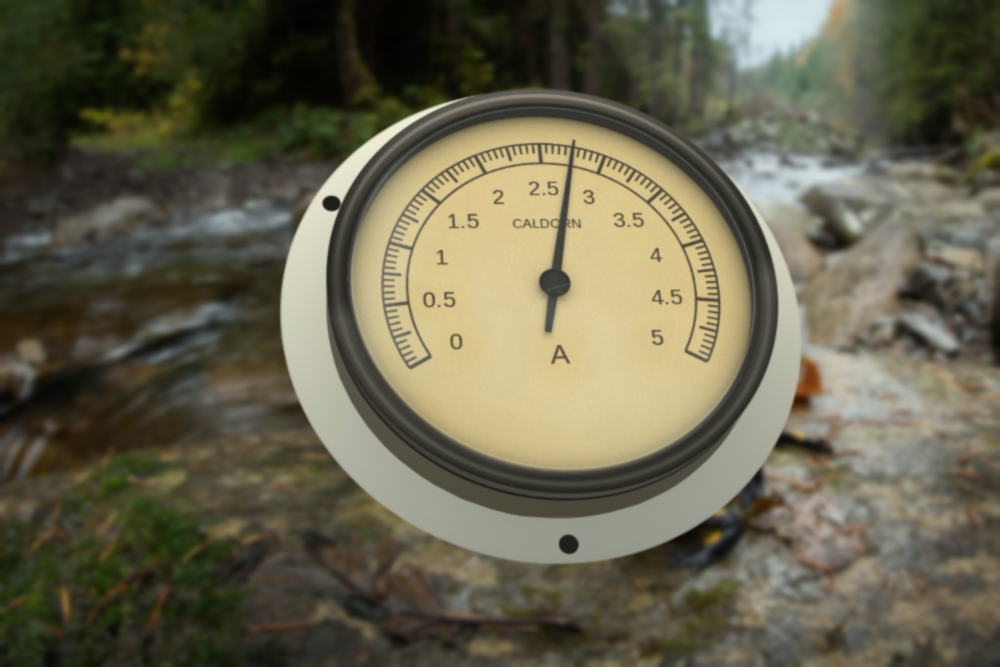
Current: 2.75 A
